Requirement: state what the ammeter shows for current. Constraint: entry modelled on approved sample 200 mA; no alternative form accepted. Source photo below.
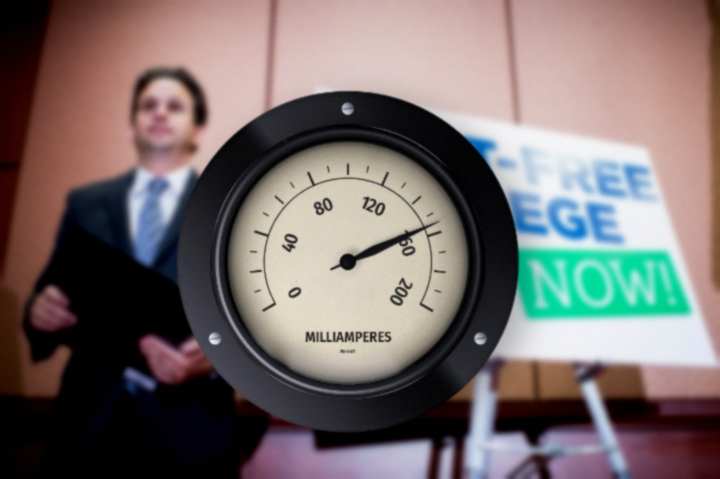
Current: 155 mA
